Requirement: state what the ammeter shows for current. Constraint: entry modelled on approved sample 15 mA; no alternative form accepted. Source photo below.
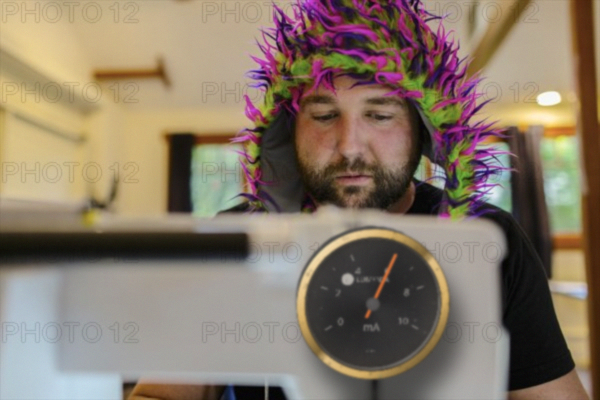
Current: 6 mA
